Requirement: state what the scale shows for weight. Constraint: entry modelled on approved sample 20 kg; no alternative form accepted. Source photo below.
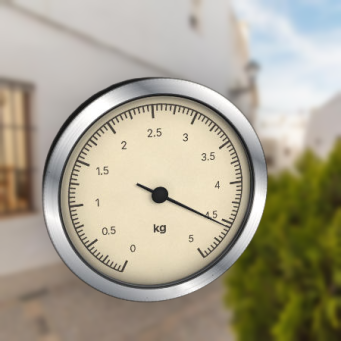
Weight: 4.55 kg
